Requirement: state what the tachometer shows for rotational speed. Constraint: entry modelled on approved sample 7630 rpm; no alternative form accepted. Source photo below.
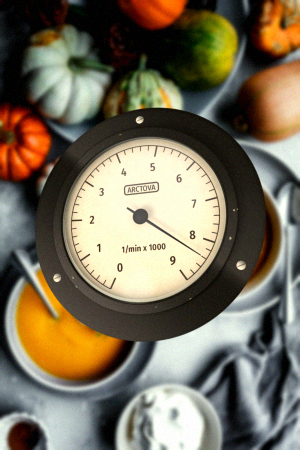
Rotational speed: 8400 rpm
